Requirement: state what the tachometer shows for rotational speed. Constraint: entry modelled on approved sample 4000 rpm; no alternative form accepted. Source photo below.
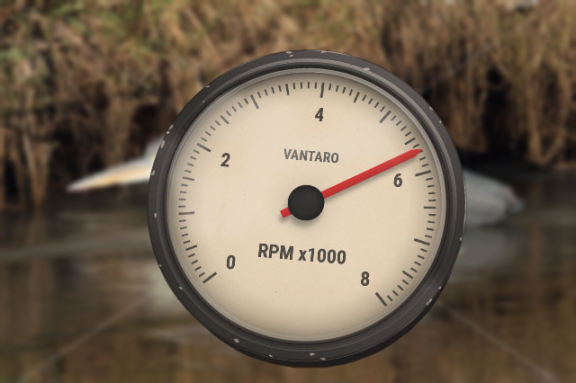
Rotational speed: 5700 rpm
